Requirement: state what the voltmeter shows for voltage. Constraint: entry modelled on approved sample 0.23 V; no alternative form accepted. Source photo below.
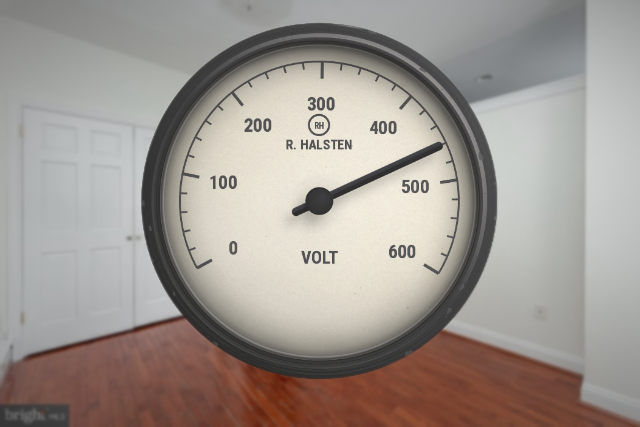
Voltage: 460 V
